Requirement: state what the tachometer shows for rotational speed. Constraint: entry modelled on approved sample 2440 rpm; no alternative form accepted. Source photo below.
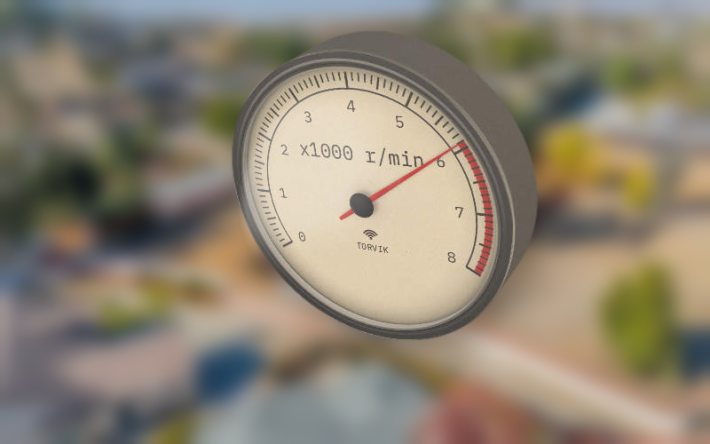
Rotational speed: 5900 rpm
